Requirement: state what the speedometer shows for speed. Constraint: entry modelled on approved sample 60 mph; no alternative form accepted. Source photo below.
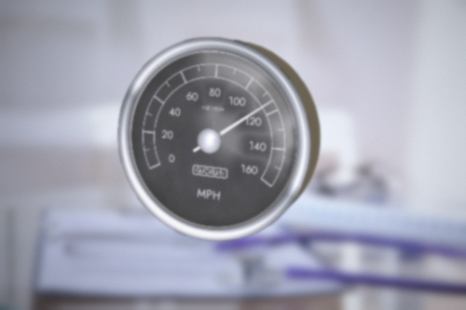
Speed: 115 mph
